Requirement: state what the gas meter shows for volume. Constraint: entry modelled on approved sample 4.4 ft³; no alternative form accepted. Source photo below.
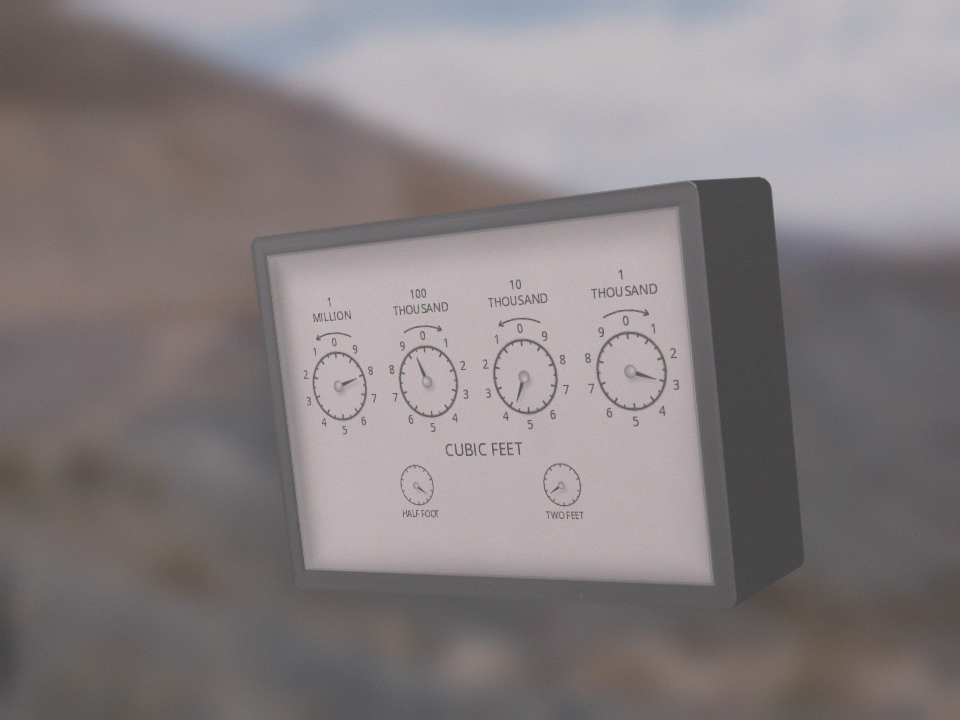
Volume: 794300 ft³
